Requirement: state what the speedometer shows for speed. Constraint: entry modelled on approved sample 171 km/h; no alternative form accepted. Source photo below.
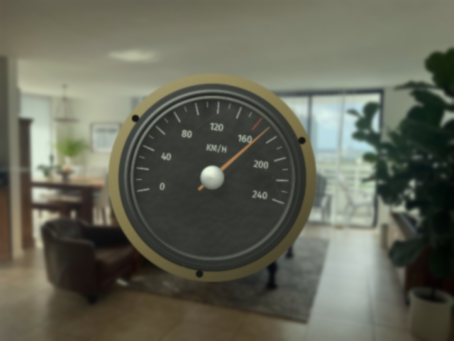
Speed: 170 km/h
